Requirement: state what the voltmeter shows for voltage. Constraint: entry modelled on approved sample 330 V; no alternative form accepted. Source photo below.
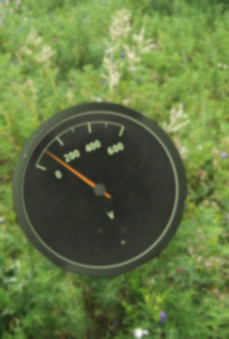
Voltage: 100 V
